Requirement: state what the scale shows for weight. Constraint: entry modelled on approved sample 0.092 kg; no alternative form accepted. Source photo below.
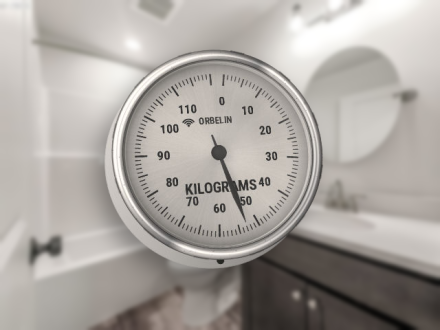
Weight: 53 kg
